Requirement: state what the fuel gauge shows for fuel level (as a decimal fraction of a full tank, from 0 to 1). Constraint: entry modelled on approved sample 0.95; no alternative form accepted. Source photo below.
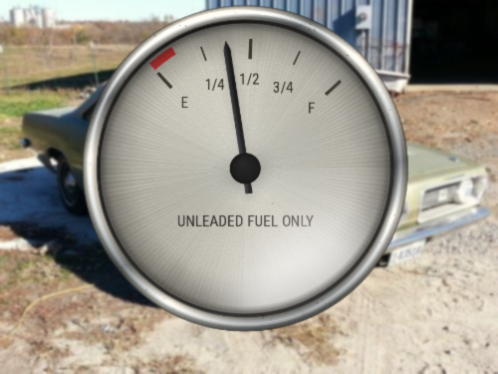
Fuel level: 0.375
